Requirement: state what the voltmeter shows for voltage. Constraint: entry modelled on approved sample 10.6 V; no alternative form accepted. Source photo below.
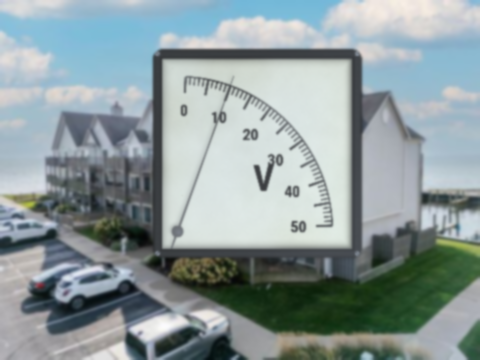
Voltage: 10 V
